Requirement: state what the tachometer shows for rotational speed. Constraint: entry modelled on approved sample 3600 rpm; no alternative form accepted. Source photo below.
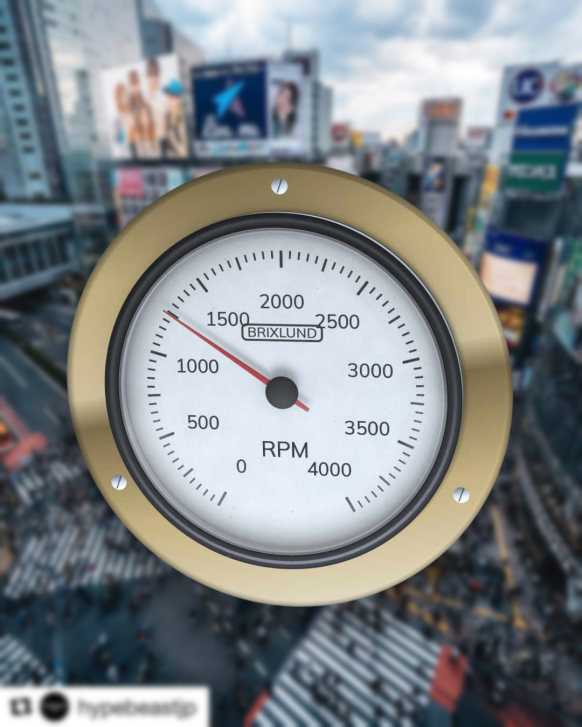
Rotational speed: 1250 rpm
